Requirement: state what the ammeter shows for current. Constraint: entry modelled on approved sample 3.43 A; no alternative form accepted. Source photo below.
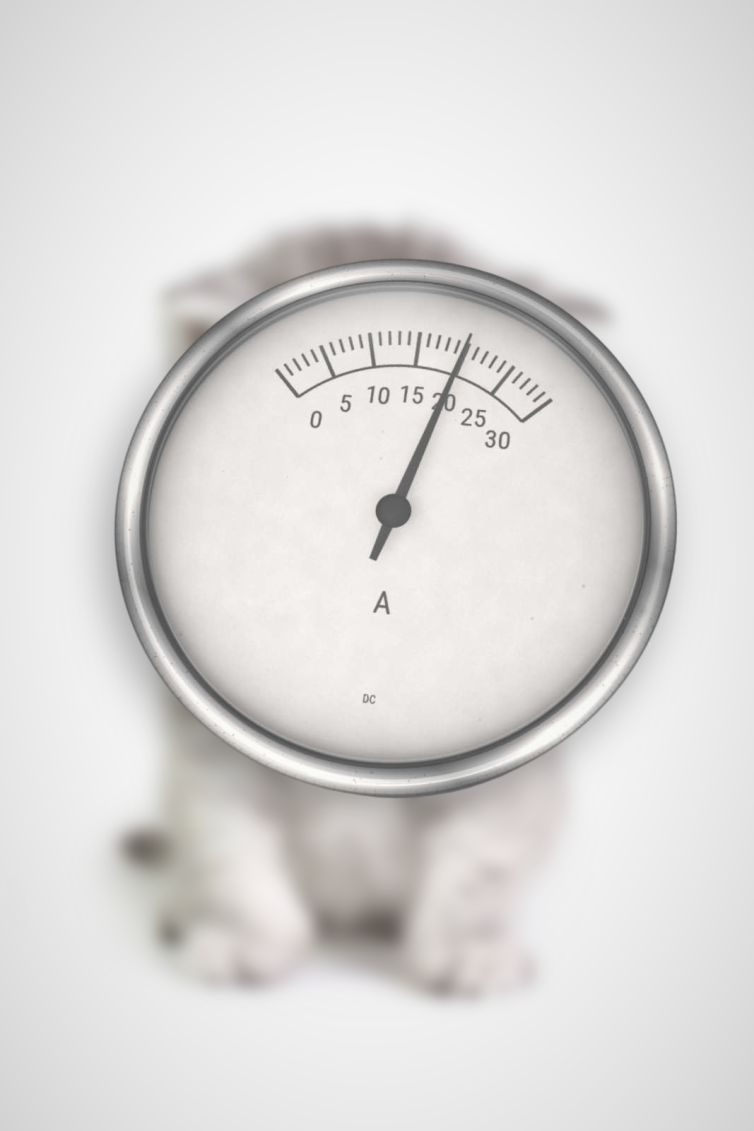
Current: 20 A
